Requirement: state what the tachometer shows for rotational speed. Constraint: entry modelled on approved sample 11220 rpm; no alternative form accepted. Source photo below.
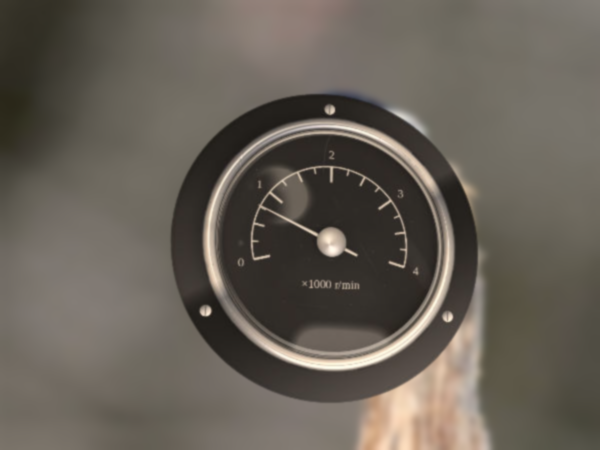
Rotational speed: 750 rpm
